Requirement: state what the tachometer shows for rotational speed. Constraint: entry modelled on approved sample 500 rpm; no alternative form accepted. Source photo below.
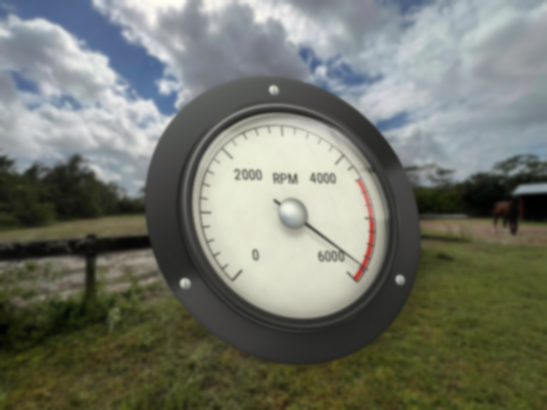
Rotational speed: 5800 rpm
